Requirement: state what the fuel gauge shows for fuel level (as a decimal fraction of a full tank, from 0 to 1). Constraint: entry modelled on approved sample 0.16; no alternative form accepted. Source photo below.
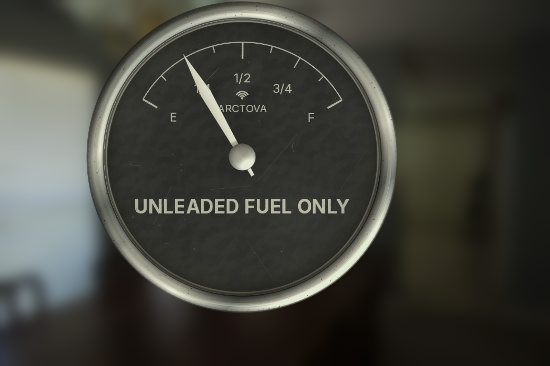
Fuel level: 0.25
